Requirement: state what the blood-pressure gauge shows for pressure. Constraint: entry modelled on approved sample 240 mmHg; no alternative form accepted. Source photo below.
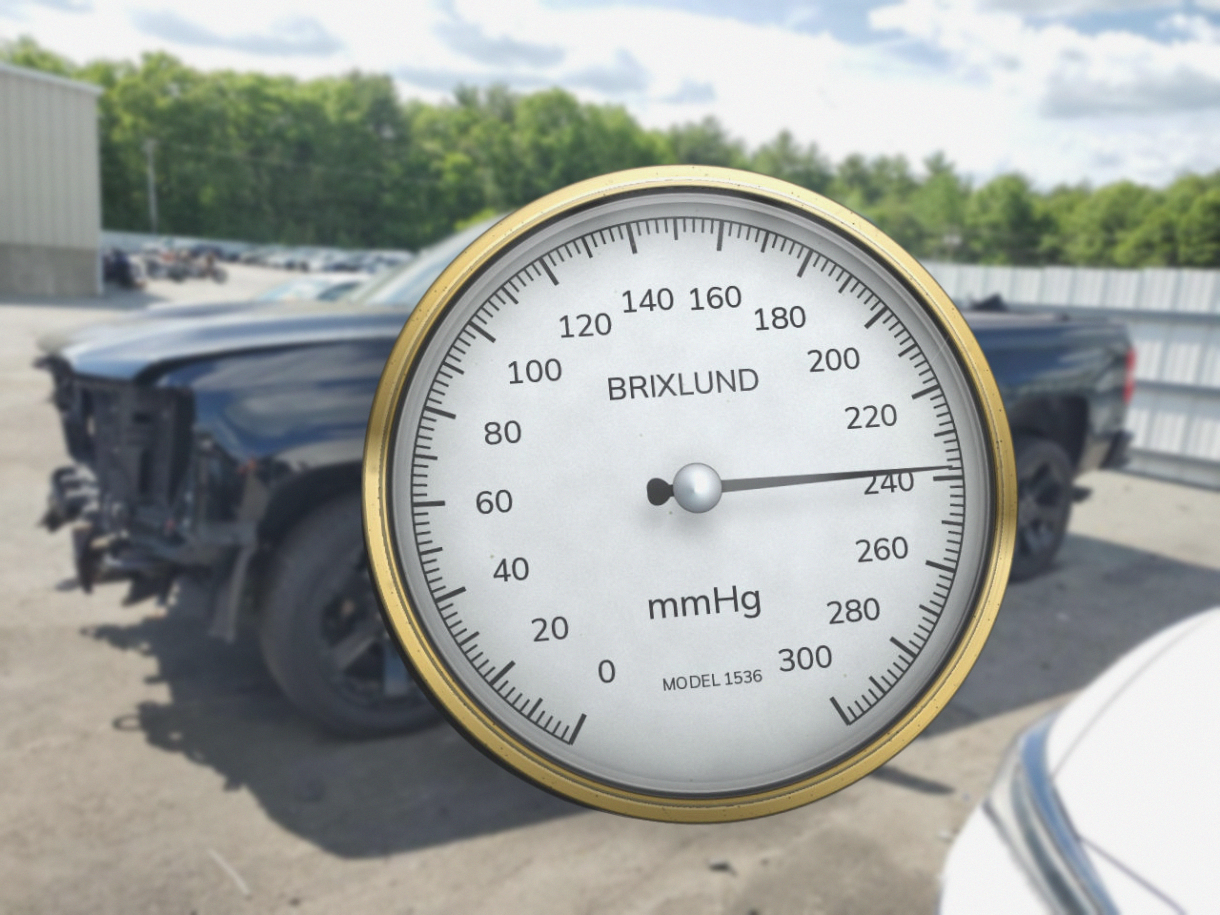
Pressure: 238 mmHg
